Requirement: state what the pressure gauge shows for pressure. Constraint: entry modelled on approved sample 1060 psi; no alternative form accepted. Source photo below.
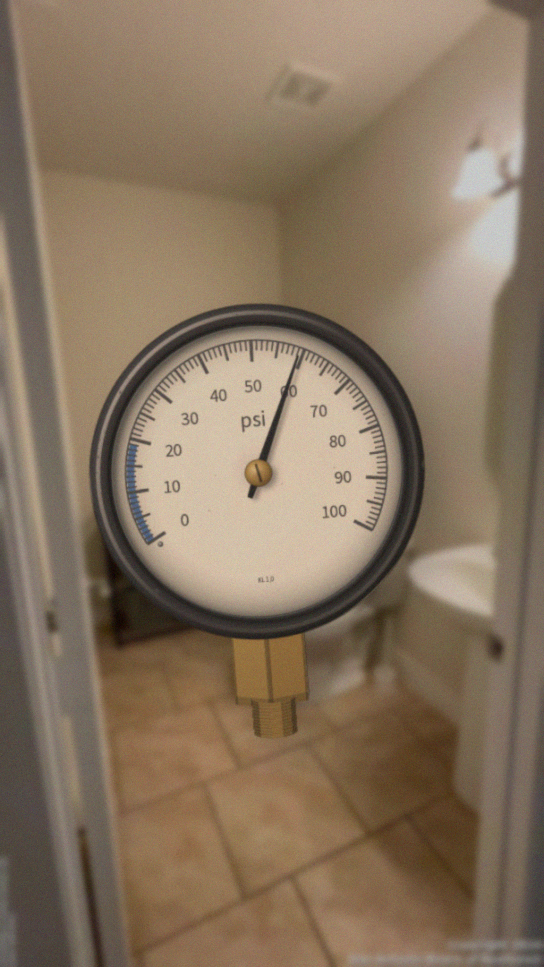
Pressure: 59 psi
